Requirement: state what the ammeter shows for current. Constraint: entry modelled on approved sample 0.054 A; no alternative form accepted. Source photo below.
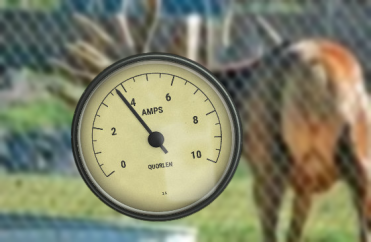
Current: 3.75 A
